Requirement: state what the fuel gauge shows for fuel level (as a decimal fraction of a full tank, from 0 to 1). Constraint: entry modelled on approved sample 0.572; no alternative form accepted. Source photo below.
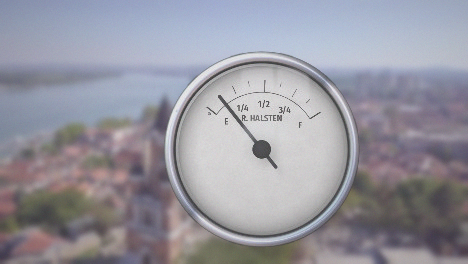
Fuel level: 0.125
